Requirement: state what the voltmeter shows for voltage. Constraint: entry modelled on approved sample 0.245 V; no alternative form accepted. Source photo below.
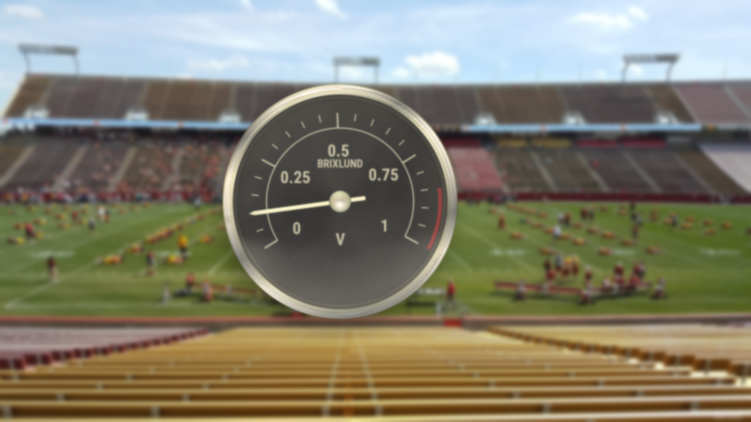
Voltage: 0.1 V
